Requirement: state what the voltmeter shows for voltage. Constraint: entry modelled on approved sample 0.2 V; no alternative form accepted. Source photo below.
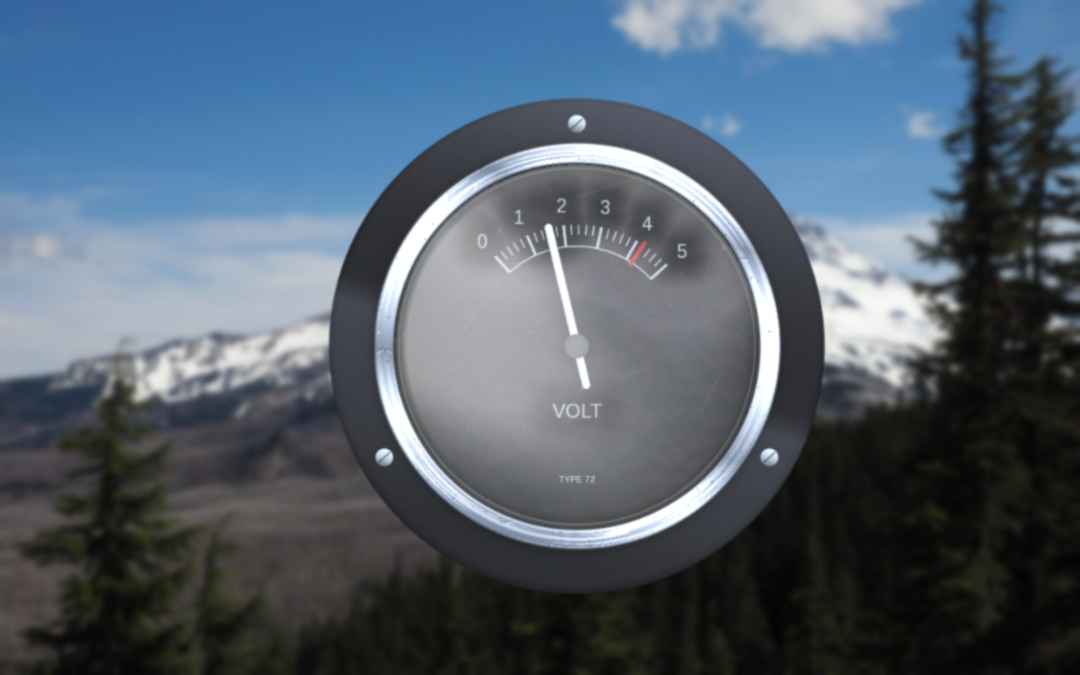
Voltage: 1.6 V
